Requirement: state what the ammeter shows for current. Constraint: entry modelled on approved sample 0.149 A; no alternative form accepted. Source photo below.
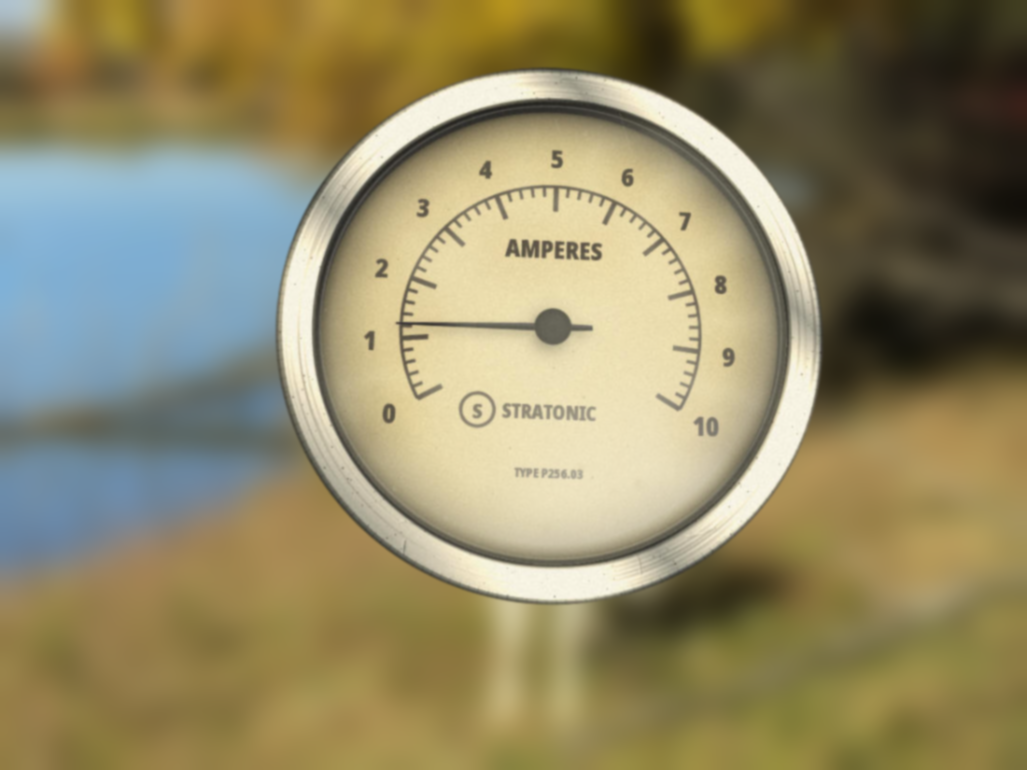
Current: 1.2 A
